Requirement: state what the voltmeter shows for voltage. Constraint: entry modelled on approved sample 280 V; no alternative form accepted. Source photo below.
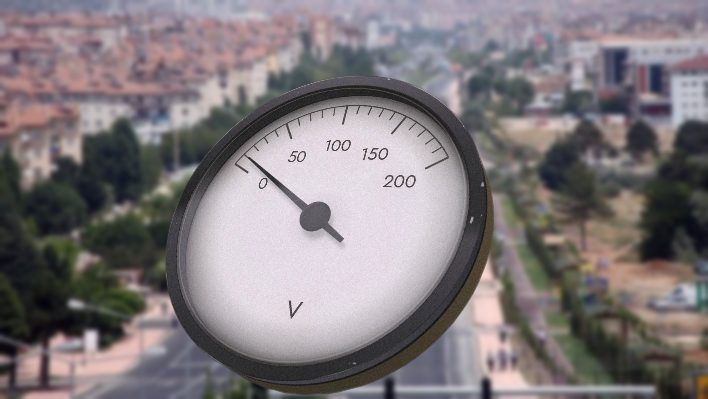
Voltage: 10 V
